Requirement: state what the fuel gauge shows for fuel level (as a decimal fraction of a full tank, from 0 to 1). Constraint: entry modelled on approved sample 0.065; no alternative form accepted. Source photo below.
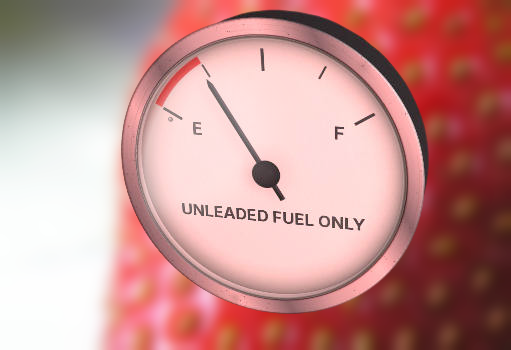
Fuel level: 0.25
